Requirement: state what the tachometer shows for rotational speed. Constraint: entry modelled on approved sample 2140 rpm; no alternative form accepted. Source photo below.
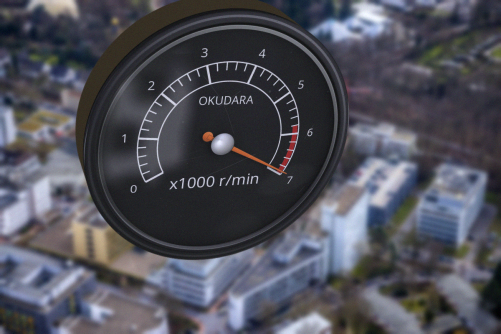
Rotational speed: 6900 rpm
